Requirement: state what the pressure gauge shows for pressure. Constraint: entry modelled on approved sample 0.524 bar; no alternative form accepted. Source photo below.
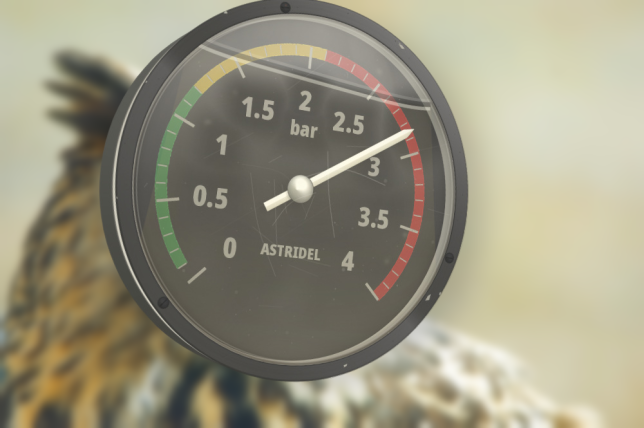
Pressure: 2.85 bar
